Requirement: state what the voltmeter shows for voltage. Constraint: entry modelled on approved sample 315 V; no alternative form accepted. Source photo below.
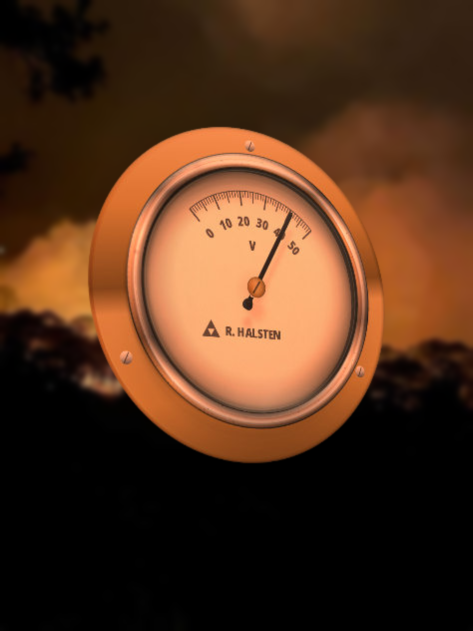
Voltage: 40 V
